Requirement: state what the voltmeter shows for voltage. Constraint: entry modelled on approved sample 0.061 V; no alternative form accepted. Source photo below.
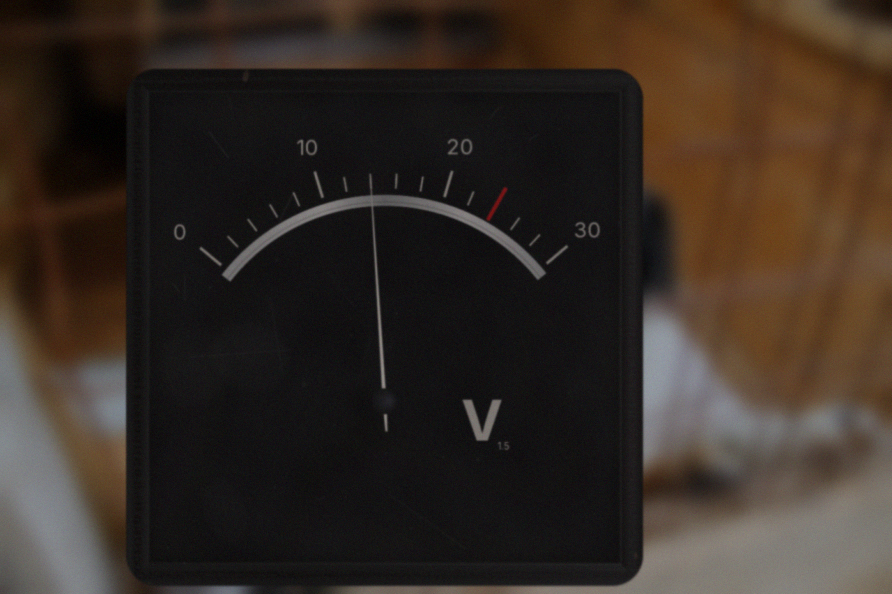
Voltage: 14 V
